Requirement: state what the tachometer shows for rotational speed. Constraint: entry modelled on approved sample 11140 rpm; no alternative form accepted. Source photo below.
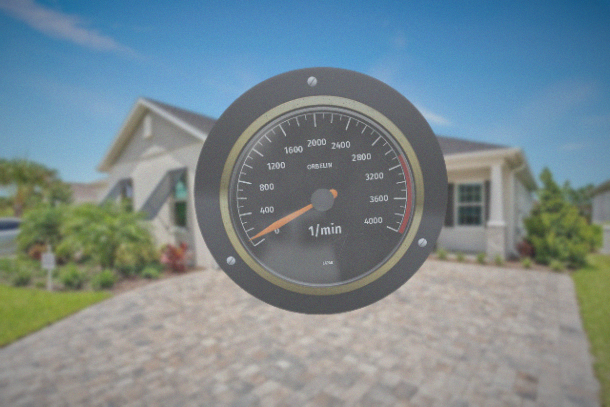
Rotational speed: 100 rpm
